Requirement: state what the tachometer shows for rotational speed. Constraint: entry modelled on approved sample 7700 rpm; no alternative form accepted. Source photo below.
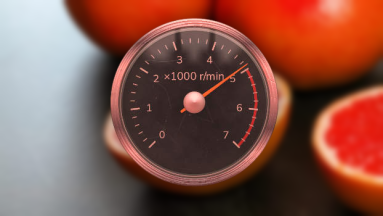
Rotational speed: 4900 rpm
